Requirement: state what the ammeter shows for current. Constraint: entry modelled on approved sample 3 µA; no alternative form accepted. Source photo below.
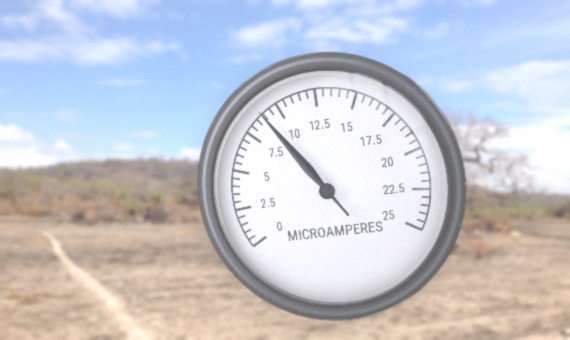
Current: 9 µA
